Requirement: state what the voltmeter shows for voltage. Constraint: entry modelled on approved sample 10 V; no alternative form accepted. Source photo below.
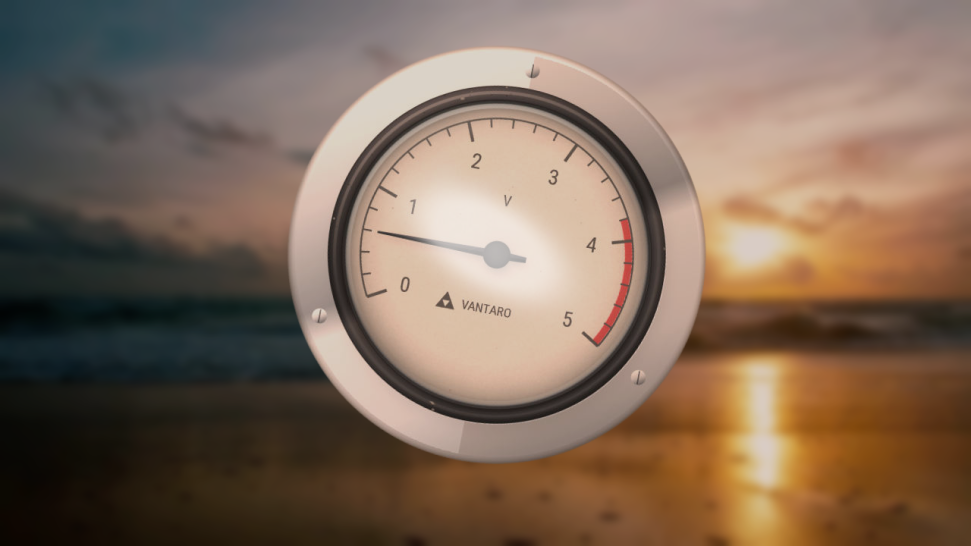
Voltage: 0.6 V
